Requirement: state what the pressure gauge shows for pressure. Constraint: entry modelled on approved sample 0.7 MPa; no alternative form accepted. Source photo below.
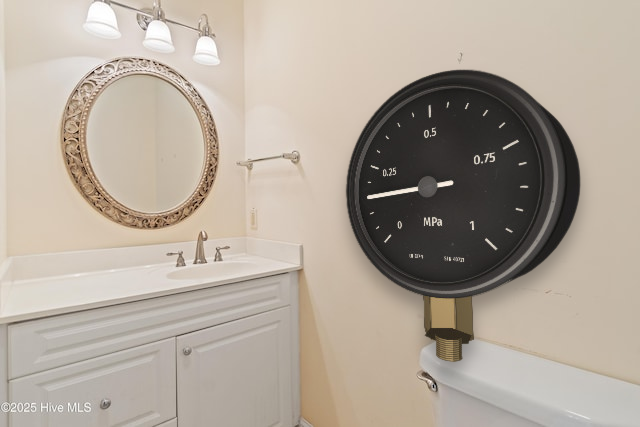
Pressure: 0.15 MPa
